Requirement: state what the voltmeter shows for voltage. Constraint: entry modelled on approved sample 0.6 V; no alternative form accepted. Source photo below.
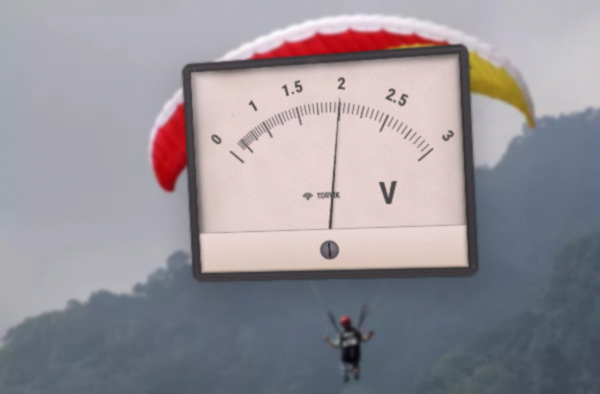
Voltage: 2 V
